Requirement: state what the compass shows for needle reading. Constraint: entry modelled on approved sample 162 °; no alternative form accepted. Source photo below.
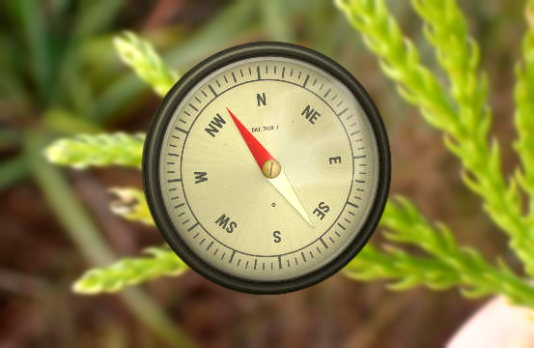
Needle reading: 330 °
